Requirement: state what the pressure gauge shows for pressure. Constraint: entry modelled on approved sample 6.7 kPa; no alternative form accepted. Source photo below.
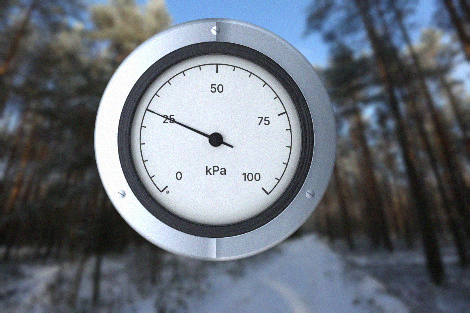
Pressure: 25 kPa
